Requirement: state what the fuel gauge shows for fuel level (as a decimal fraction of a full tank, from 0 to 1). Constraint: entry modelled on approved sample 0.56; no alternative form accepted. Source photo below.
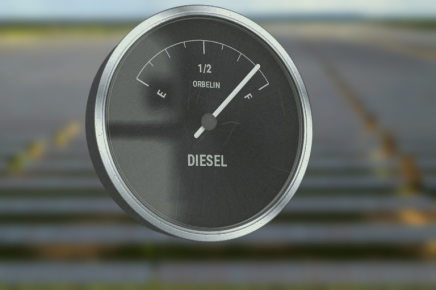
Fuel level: 0.875
